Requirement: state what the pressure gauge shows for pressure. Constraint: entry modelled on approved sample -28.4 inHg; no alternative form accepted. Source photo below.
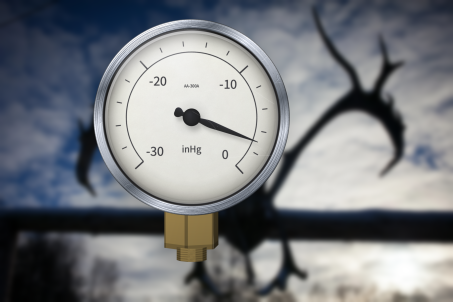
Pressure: -3 inHg
